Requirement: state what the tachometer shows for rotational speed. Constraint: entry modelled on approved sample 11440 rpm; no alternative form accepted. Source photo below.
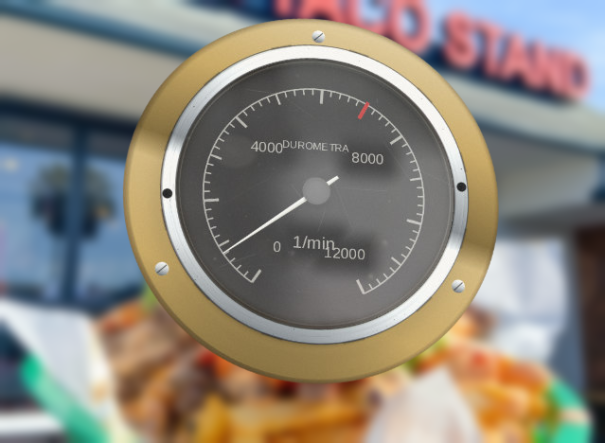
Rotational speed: 800 rpm
